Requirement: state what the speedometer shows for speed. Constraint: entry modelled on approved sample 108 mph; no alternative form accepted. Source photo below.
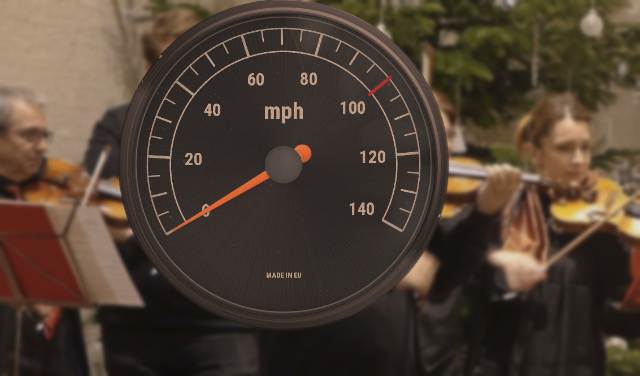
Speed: 0 mph
